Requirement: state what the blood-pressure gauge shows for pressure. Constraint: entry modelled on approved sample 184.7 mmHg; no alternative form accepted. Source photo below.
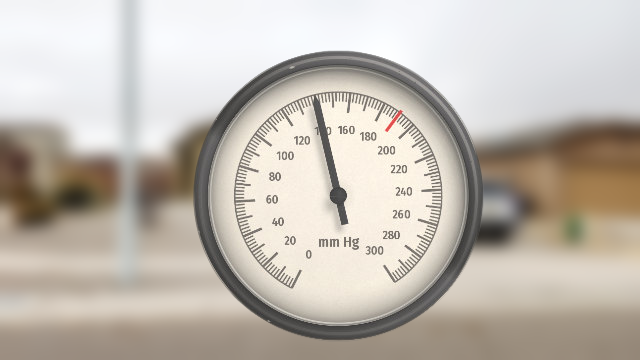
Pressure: 140 mmHg
